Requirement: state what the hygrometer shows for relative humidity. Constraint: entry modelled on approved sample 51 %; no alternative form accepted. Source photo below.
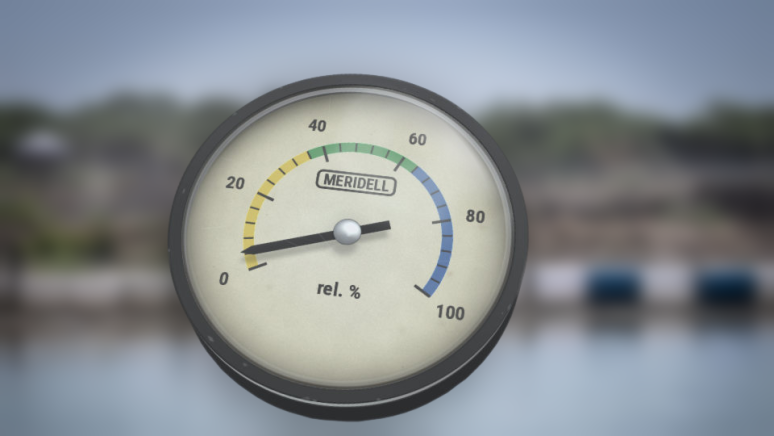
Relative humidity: 4 %
